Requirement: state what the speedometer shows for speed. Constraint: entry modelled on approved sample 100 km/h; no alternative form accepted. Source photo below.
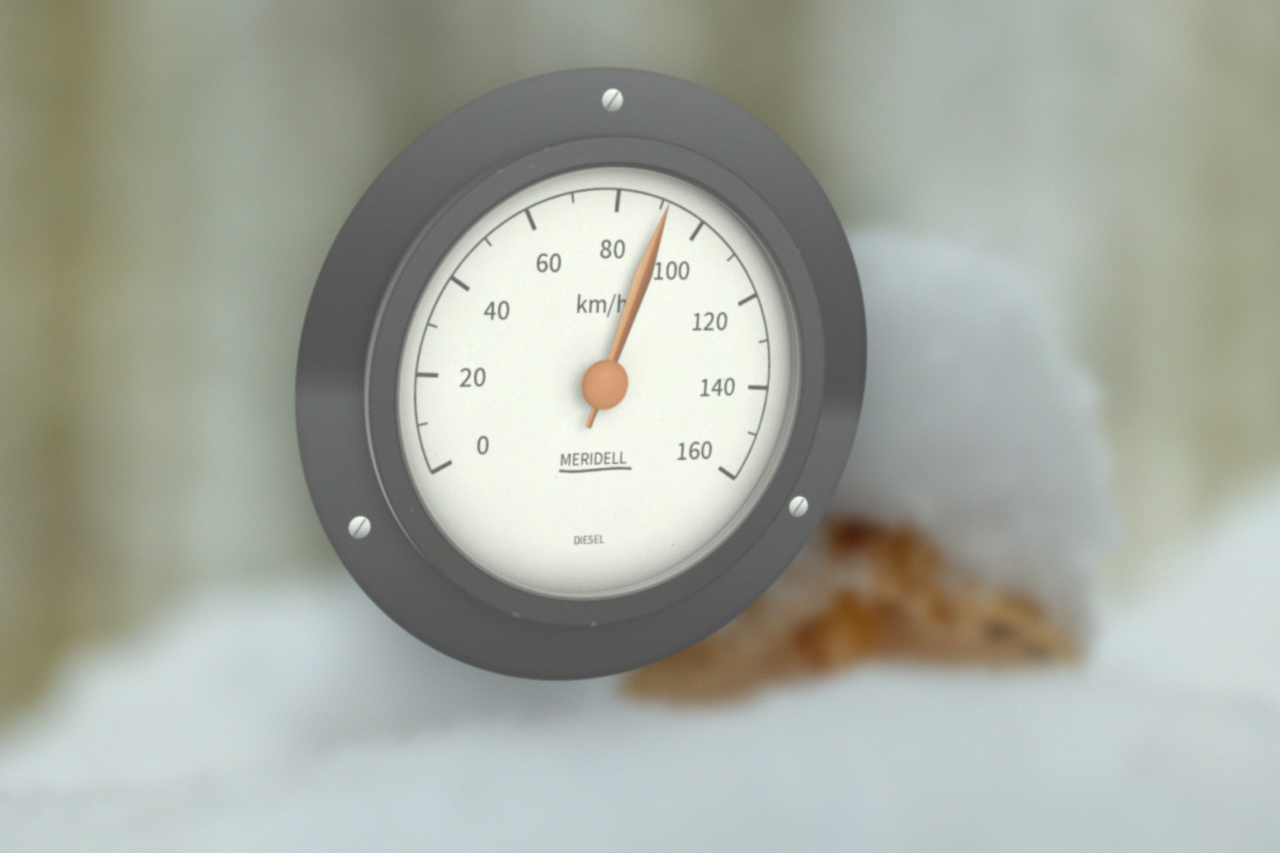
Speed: 90 km/h
